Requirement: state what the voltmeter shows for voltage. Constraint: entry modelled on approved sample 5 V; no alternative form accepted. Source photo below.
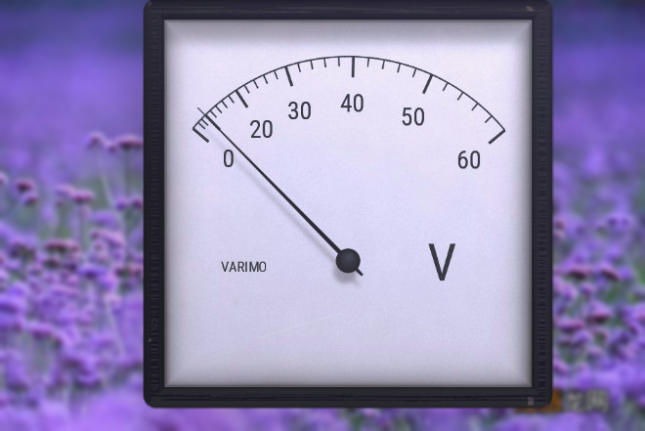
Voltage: 10 V
